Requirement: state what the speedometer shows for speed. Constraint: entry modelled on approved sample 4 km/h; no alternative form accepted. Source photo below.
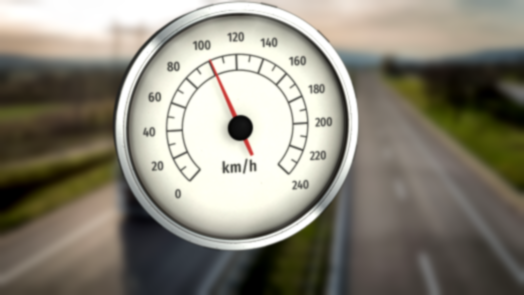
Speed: 100 km/h
